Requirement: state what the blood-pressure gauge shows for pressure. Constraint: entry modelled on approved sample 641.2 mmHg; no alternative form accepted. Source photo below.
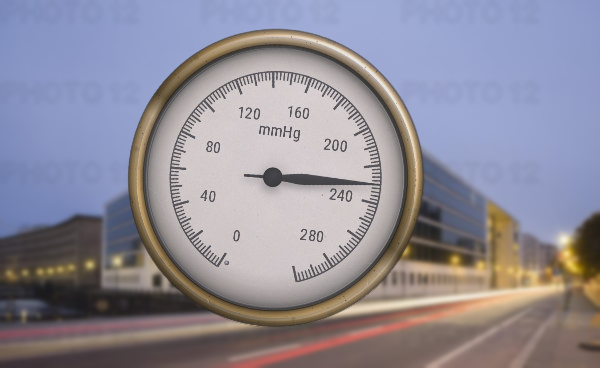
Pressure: 230 mmHg
